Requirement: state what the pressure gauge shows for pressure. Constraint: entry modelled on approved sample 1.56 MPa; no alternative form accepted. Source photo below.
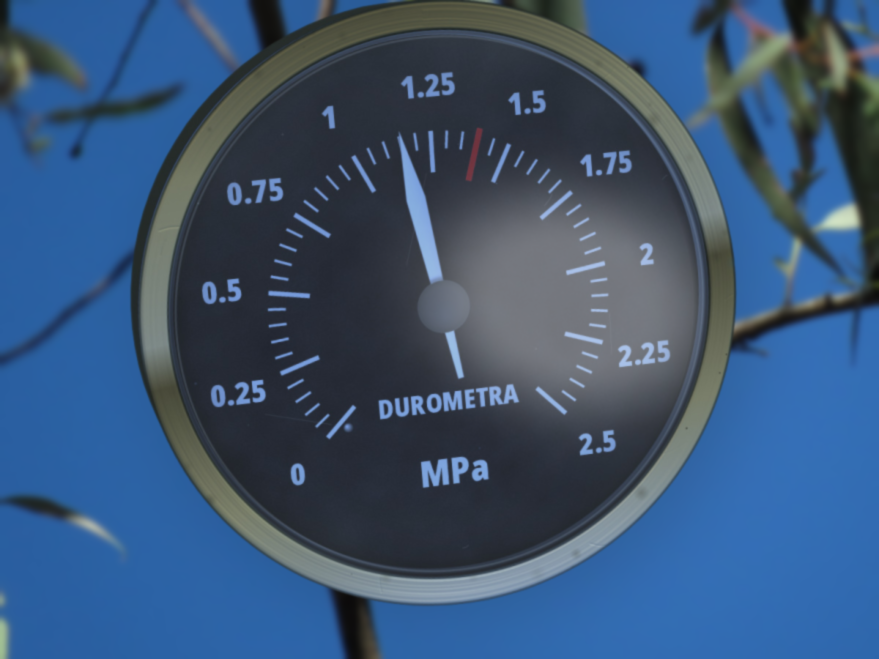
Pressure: 1.15 MPa
